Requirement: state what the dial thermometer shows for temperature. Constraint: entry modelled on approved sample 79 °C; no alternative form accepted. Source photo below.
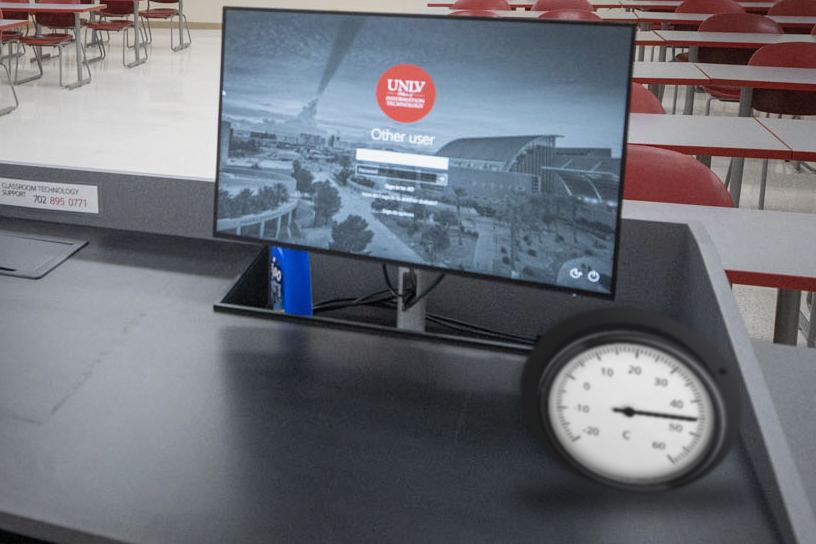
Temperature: 45 °C
